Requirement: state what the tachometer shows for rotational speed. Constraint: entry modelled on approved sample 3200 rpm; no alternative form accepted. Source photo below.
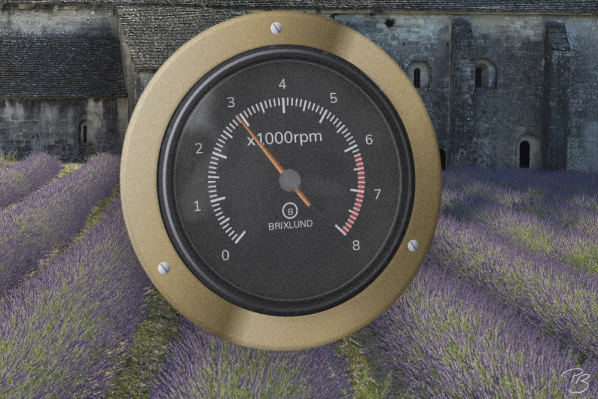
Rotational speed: 2900 rpm
